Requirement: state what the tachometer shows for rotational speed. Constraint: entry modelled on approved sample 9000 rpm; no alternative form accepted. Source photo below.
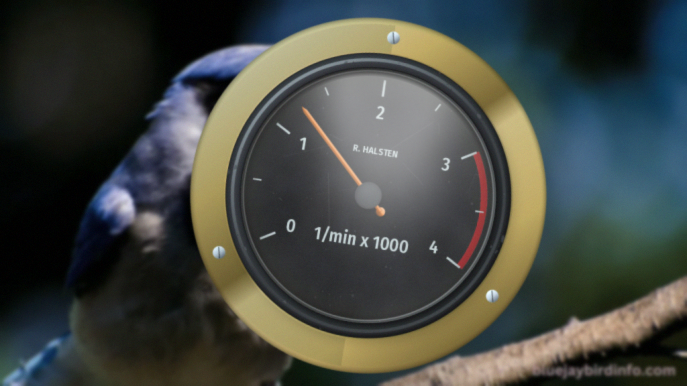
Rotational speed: 1250 rpm
